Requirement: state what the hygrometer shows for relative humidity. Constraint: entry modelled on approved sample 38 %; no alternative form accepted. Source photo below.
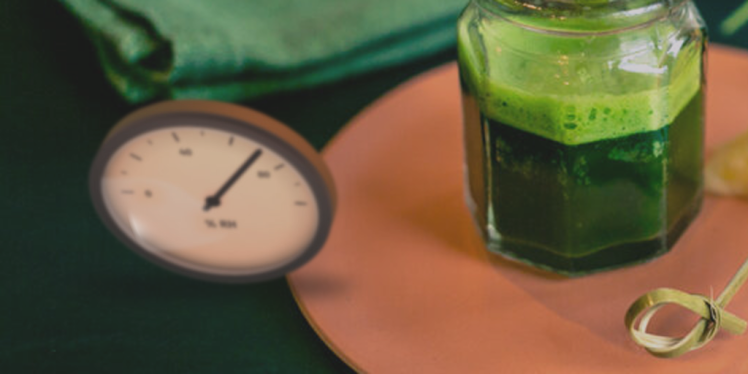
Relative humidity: 70 %
